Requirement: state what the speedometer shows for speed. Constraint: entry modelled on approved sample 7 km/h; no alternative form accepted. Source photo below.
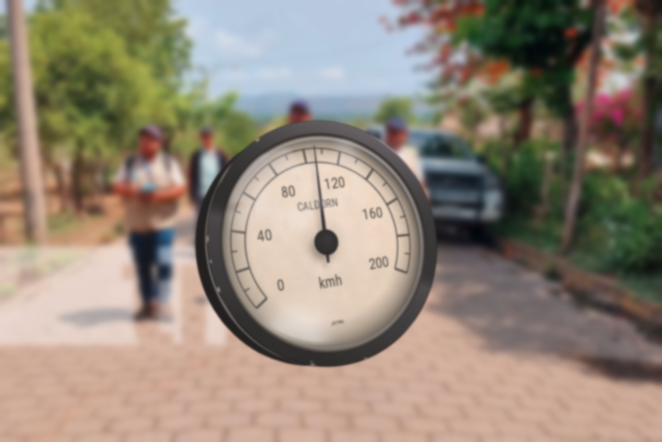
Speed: 105 km/h
